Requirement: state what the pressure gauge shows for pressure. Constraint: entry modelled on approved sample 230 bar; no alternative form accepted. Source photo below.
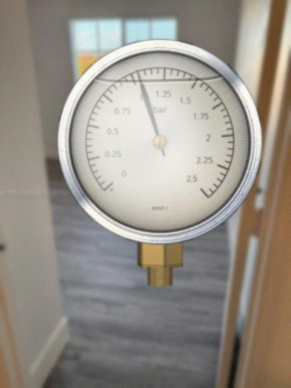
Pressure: 1.05 bar
